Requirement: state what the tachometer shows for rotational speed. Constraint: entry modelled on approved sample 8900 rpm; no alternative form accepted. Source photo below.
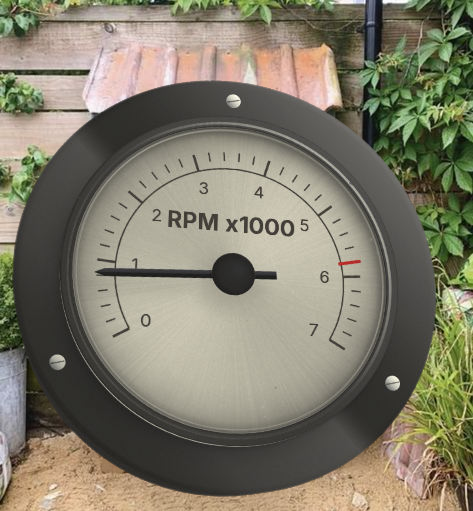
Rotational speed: 800 rpm
